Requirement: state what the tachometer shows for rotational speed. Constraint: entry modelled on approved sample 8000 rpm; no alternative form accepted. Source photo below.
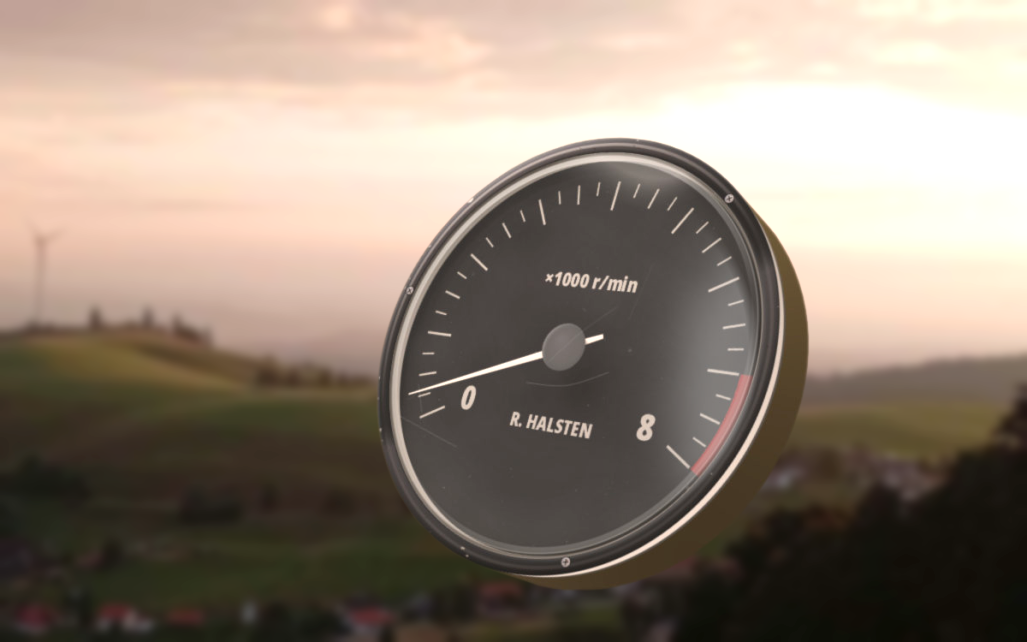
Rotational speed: 250 rpm
